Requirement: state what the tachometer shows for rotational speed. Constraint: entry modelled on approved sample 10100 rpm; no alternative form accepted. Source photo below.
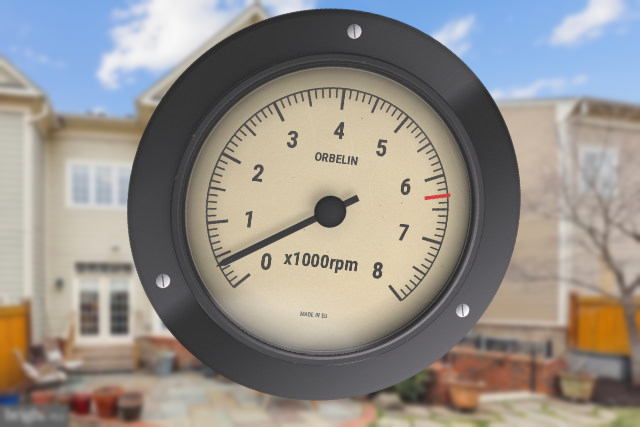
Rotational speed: 400 rpm
